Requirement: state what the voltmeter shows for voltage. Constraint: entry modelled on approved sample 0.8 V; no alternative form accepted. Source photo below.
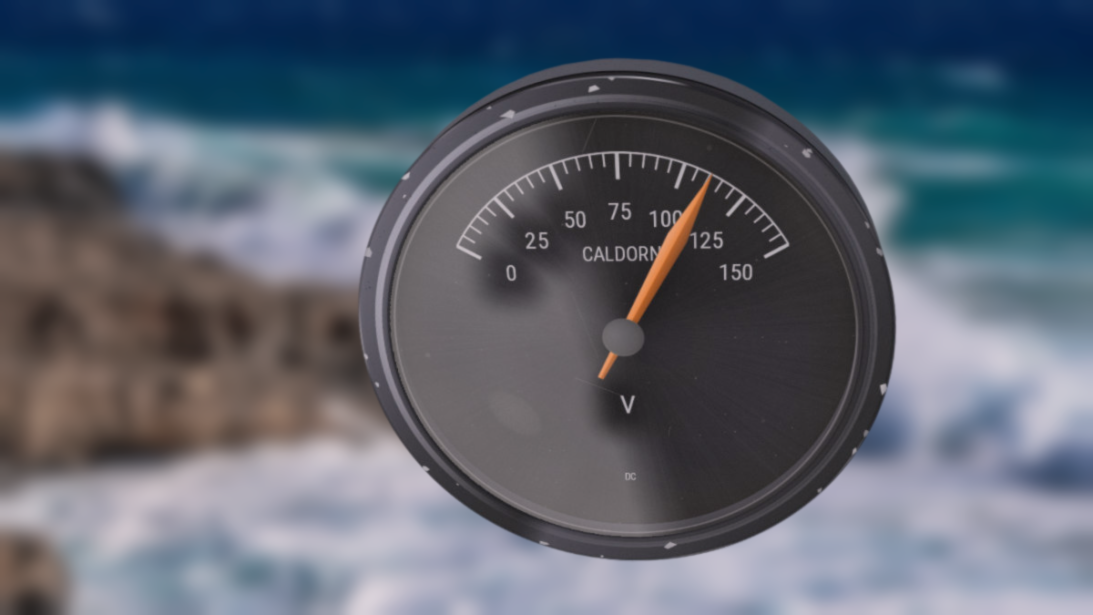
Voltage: 110 V
